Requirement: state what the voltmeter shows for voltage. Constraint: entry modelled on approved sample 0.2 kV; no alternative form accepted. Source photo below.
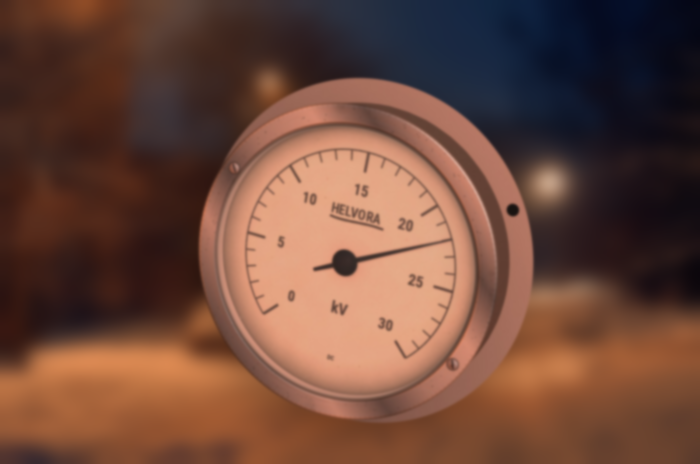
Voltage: 22 kV
